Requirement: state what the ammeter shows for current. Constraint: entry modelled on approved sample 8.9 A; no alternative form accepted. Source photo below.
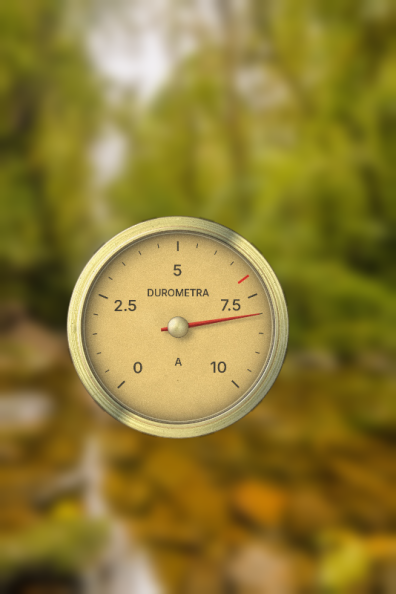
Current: 8 A
